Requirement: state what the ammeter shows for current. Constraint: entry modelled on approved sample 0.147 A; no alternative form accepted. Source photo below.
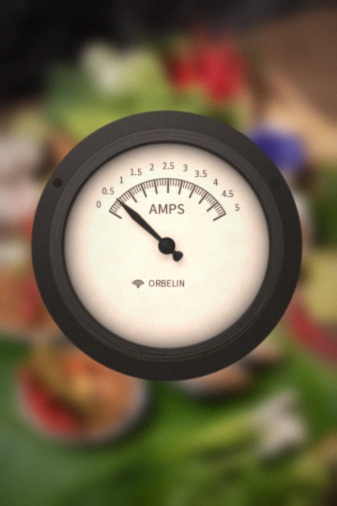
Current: 0.5 A
